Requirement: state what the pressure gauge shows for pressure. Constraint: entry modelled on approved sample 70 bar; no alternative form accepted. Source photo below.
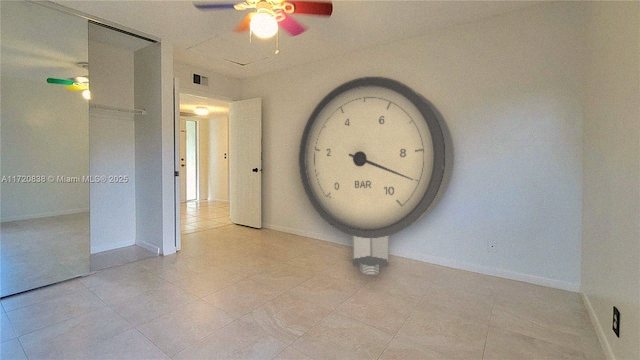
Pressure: 9 bar
